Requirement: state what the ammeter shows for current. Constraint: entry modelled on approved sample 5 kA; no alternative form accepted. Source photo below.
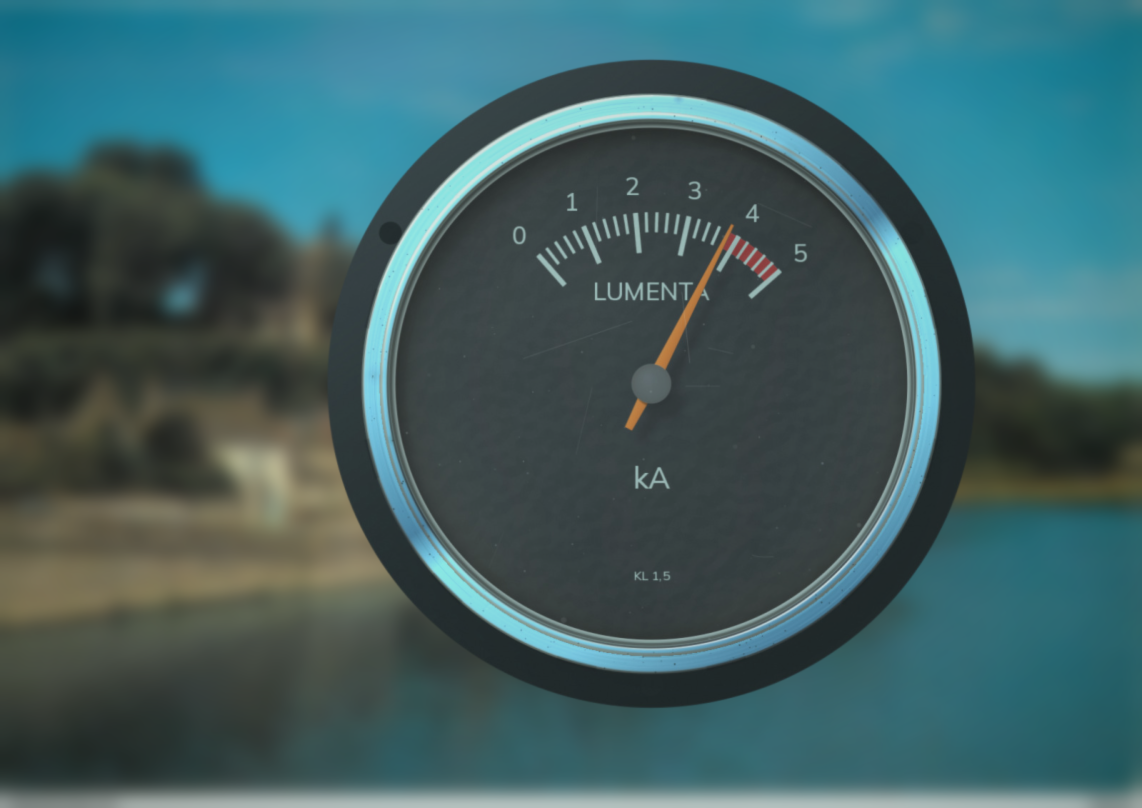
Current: 3.8 kA
